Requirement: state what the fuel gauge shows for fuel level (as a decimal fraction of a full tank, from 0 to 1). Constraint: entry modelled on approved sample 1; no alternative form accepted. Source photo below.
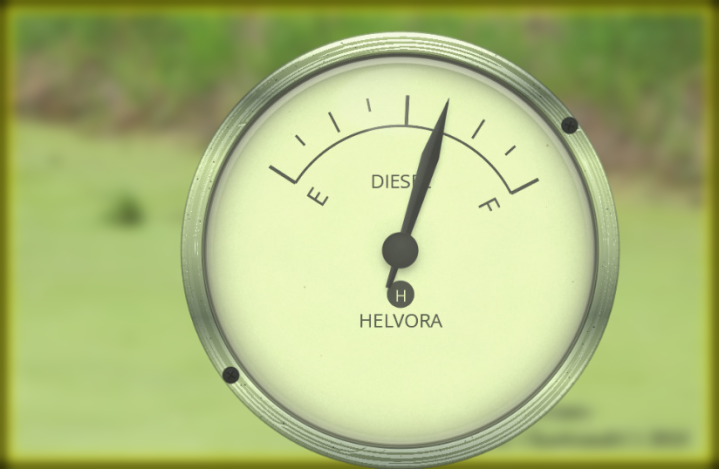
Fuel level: 0.625
